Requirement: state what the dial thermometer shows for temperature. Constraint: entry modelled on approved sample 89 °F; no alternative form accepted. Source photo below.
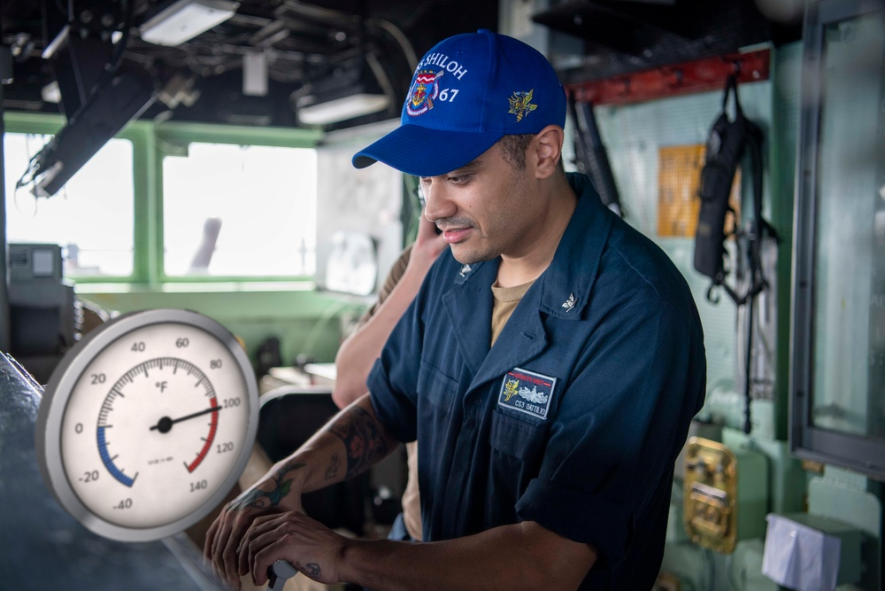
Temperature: 100 °F
